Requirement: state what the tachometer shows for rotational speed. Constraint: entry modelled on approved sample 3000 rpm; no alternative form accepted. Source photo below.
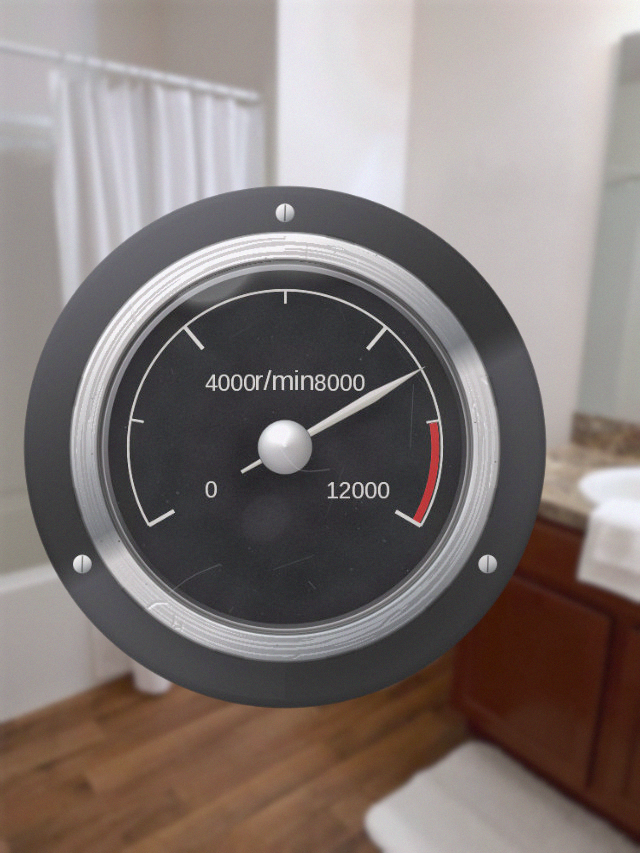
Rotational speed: 9000 rpm
